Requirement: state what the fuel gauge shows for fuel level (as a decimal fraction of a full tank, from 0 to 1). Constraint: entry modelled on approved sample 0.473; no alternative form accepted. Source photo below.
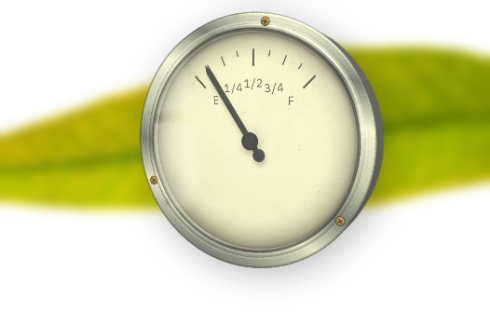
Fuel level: 0.125
